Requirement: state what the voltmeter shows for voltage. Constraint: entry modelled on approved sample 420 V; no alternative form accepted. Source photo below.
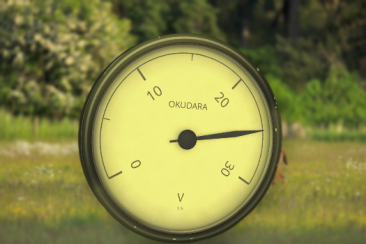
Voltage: 25 V
